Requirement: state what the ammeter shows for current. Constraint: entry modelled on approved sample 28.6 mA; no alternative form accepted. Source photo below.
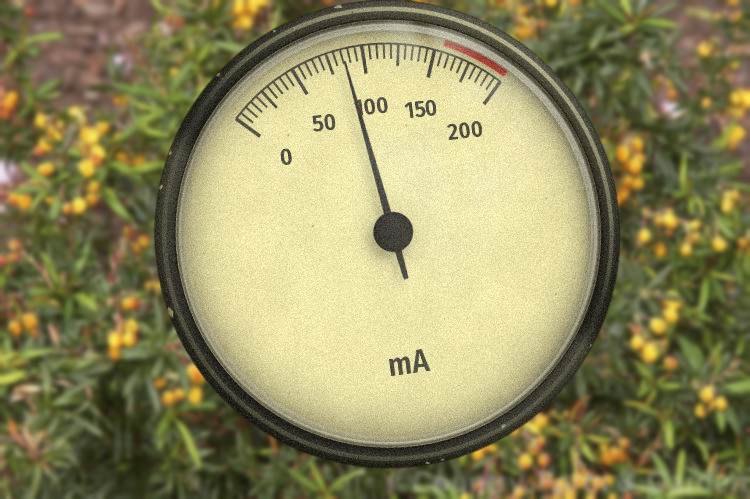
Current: 85 mA
